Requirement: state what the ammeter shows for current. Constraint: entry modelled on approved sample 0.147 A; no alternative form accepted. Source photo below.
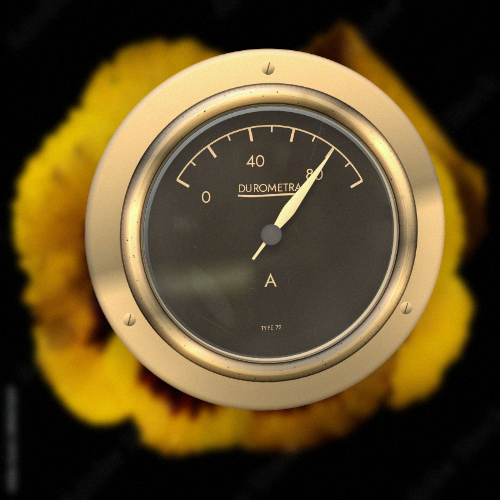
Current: 80 A
